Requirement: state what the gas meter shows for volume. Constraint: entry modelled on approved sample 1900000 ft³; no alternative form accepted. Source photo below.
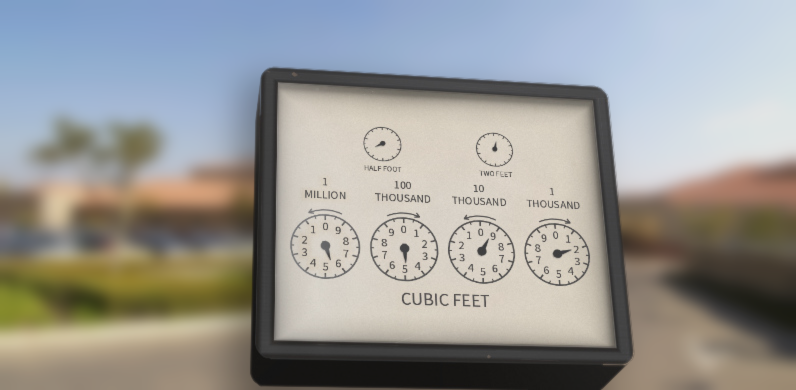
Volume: 549200 ft³
